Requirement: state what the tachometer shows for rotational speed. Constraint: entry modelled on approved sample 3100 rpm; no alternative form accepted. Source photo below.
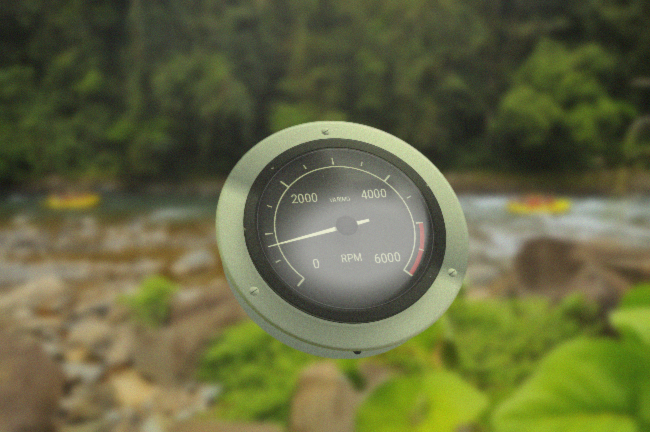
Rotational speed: 750 rpm
